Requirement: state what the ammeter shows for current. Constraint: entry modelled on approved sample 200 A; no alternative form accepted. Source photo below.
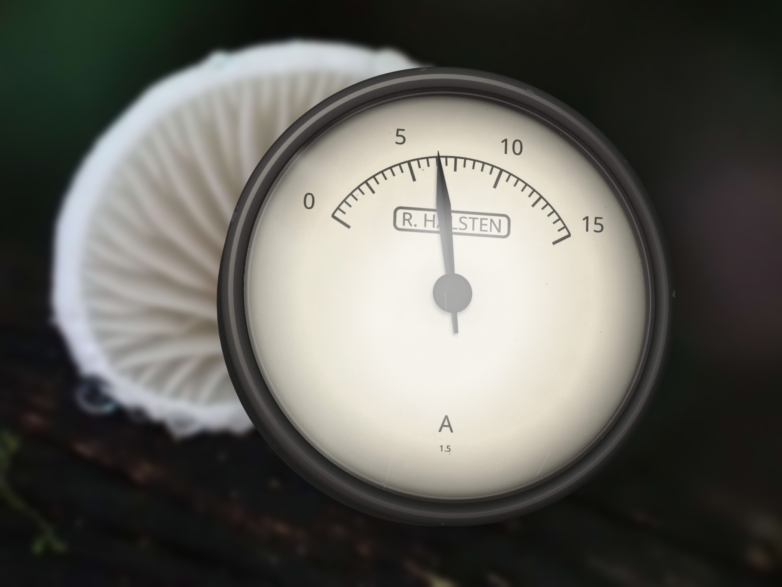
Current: 6.5 A
